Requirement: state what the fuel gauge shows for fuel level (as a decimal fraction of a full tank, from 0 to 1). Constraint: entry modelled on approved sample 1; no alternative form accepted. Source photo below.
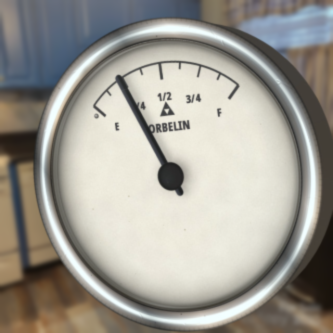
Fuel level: 0.25
